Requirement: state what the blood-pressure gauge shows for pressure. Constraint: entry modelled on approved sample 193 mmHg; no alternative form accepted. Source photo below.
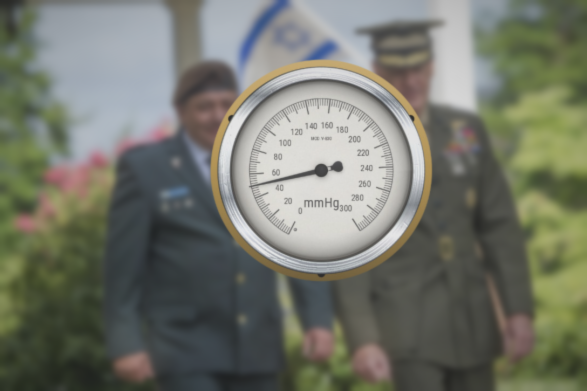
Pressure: 50 mmHg
